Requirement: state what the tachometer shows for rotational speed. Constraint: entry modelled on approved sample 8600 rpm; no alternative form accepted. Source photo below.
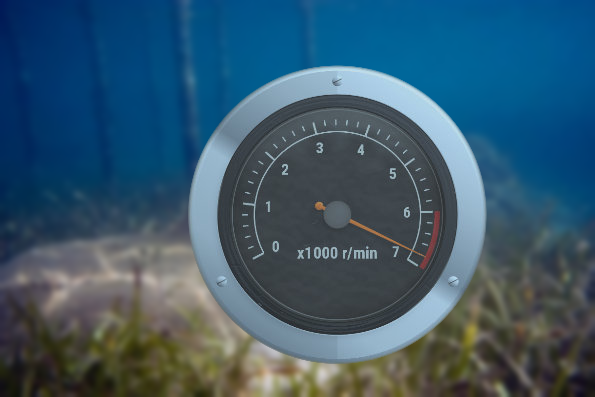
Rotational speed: 6800 rpm
